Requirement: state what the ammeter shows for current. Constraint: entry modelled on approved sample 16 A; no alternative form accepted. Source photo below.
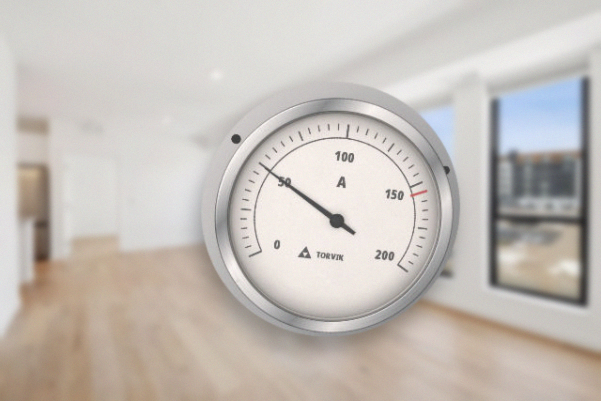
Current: 50 A
